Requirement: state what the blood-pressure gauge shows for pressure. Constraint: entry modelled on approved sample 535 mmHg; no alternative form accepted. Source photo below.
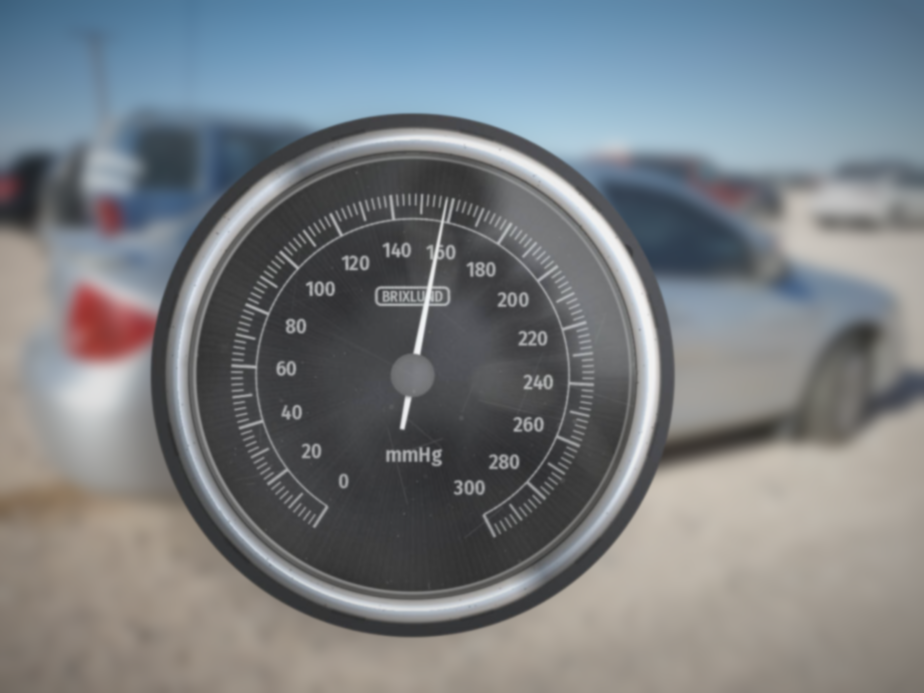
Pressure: 158 mmHg
